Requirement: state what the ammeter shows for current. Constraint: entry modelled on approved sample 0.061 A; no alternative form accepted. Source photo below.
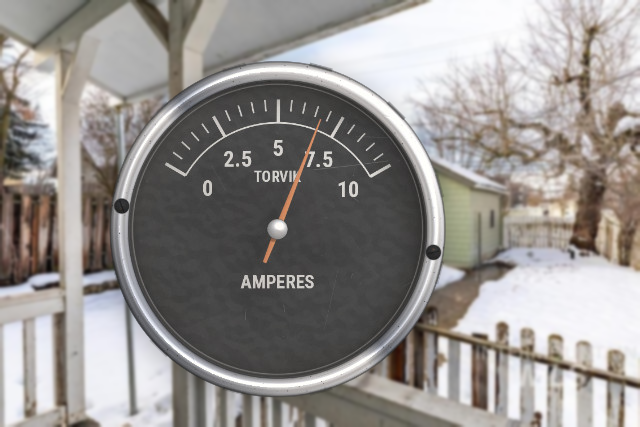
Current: 6.75 A
